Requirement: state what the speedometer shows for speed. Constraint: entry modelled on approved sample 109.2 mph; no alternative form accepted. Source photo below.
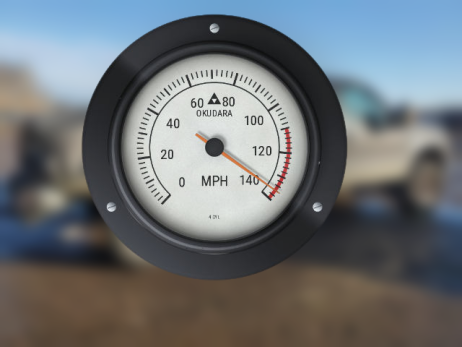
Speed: 136 mph
